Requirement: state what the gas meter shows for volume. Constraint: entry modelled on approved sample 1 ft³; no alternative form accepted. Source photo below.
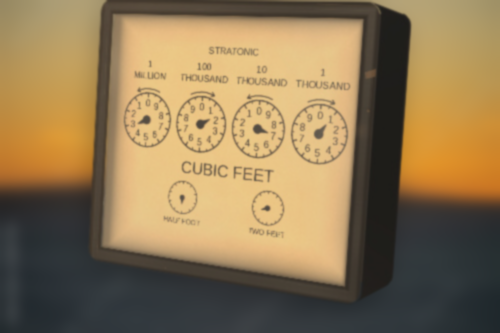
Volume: 317100 ft³
